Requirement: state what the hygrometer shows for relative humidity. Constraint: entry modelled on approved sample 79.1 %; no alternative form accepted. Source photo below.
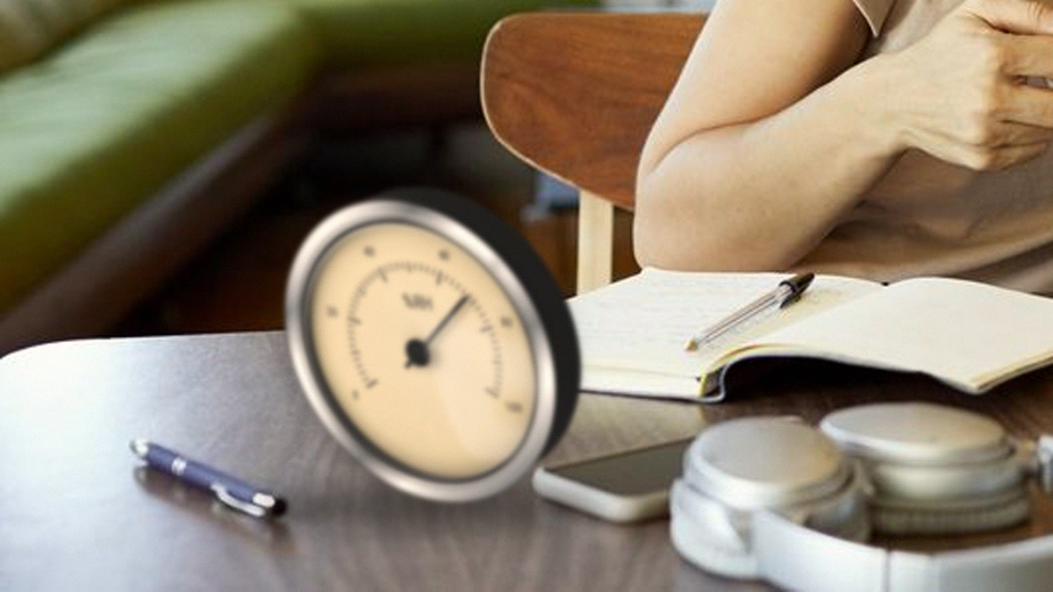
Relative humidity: 70 %
